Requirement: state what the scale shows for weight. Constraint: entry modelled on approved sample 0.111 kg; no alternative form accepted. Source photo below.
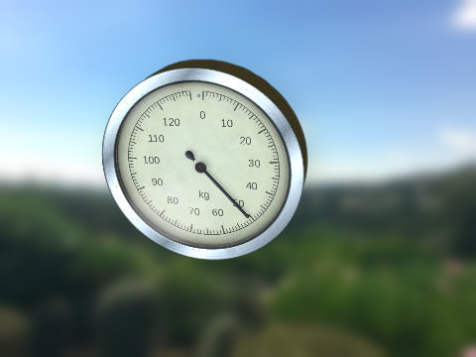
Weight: 50 kg
